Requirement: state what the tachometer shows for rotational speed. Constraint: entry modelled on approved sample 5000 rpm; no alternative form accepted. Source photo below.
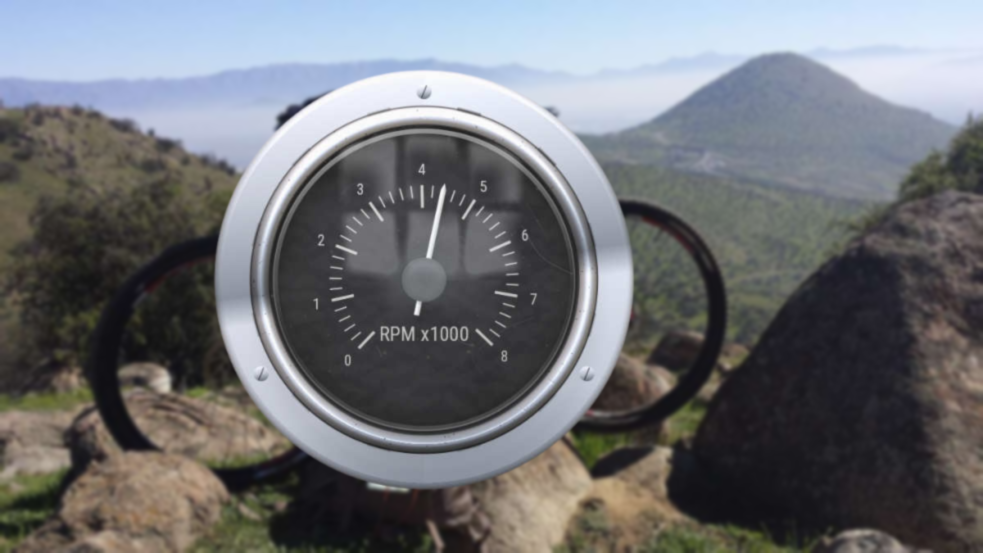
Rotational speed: 4400 rpm
